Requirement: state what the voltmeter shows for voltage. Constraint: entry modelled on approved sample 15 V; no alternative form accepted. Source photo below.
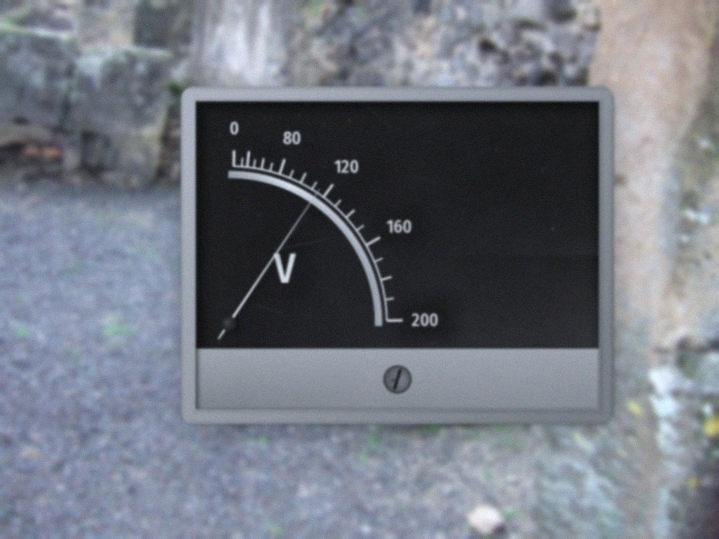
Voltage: 115 V
